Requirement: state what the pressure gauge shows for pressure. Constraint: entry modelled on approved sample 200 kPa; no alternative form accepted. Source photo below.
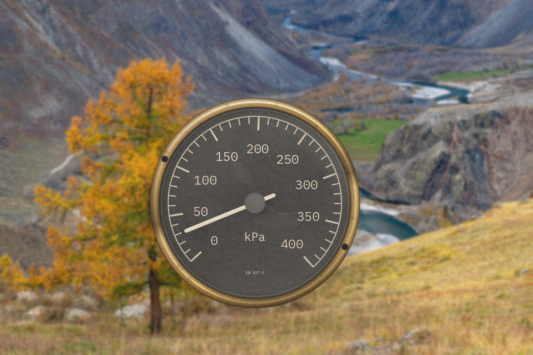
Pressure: 30 kPa
